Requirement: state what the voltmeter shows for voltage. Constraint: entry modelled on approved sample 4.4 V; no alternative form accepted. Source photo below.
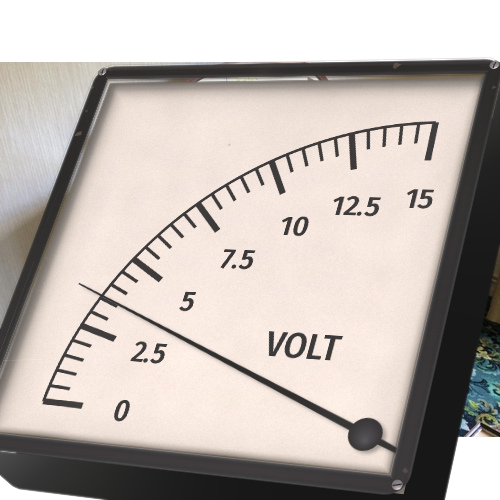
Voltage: 3.5 V
